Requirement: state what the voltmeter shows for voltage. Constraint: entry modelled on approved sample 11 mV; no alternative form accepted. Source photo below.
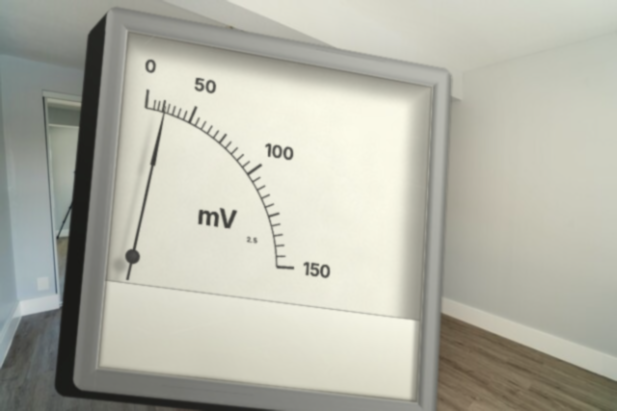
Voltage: 25 mV
